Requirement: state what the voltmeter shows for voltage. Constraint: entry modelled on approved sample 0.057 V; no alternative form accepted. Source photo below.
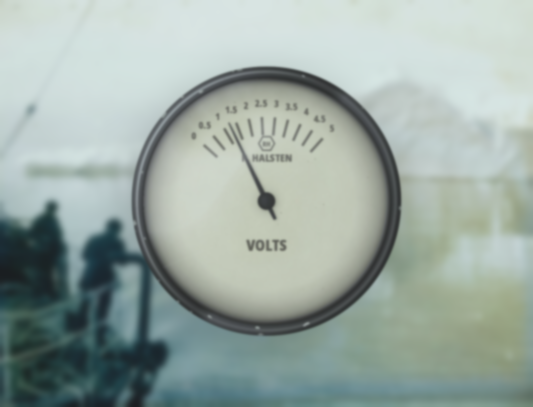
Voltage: 1.25 V
